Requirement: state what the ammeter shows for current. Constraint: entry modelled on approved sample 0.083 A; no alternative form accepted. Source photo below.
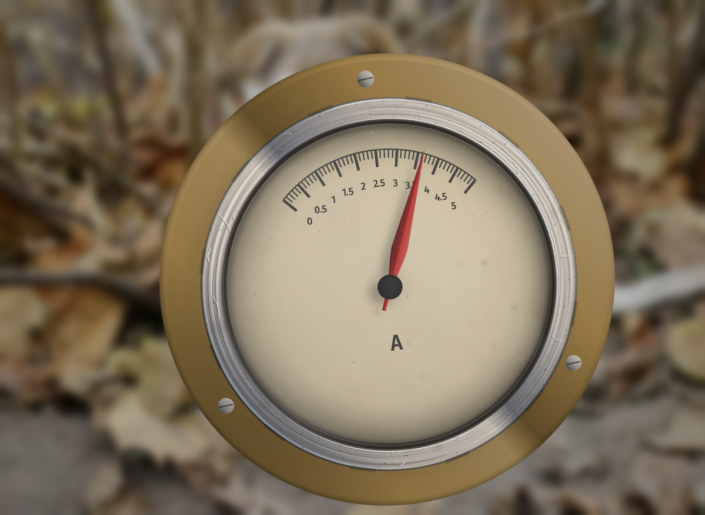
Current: 3.6 A
